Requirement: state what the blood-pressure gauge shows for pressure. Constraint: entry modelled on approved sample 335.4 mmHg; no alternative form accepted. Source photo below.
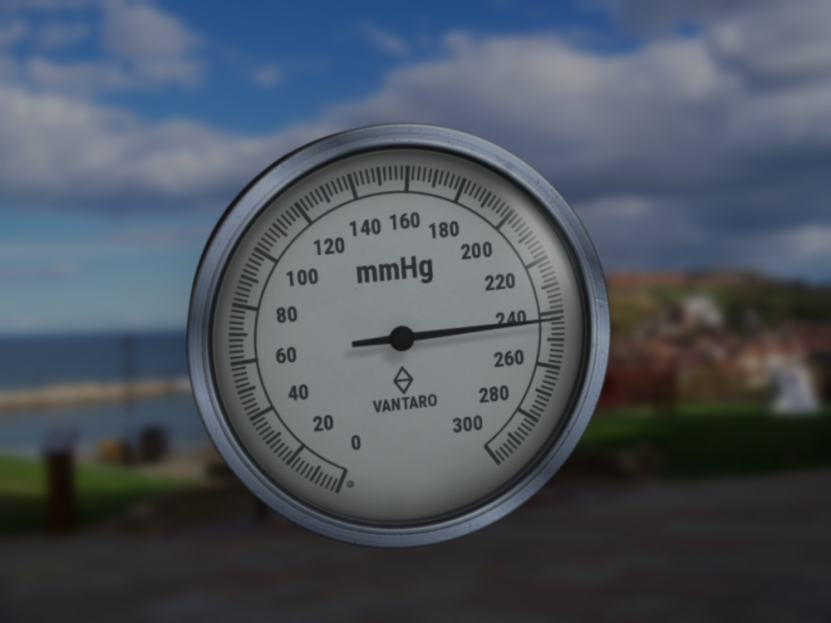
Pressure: 242 mmHg
